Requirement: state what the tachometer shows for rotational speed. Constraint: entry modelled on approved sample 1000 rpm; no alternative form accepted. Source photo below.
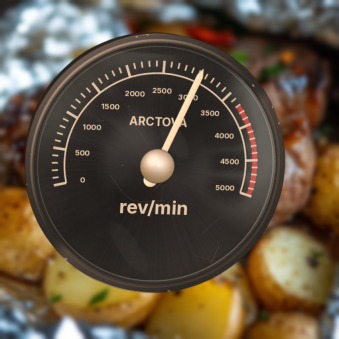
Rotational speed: 3000 rpm
